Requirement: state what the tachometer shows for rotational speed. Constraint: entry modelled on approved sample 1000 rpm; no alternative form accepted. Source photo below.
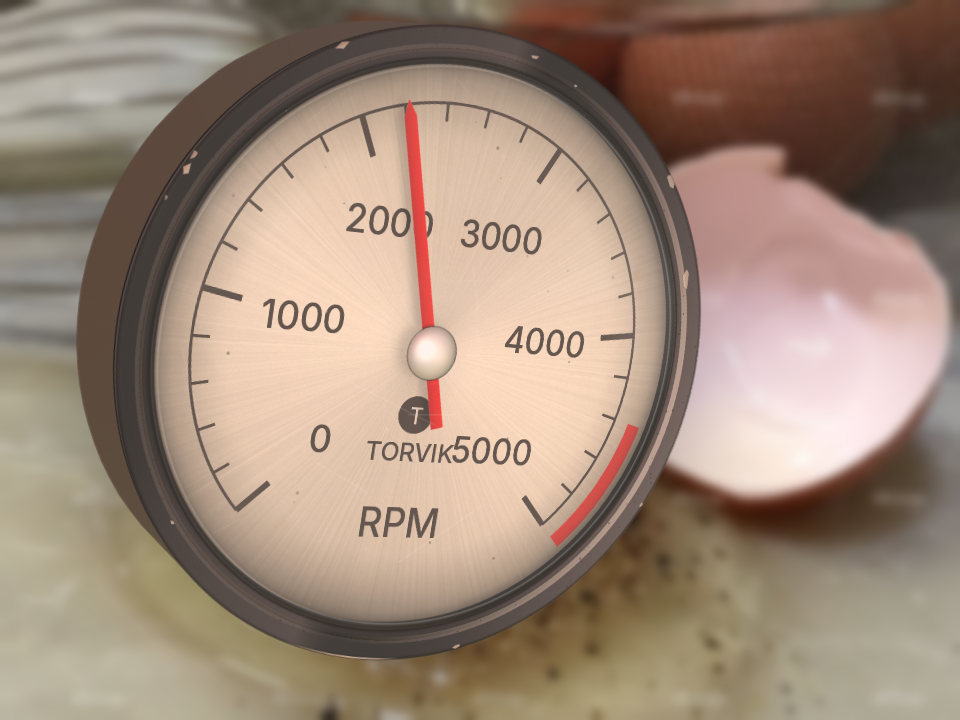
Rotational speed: 2200 rpm
